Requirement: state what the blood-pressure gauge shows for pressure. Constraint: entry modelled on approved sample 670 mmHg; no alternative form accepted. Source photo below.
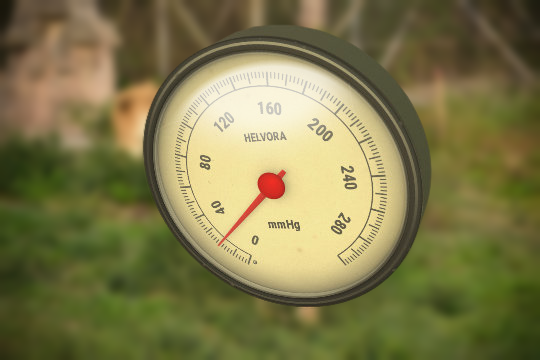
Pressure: 20 mmHg
